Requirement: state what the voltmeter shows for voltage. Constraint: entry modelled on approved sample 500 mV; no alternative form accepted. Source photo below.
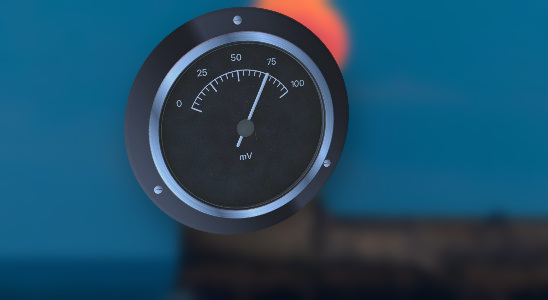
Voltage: 75 mV
